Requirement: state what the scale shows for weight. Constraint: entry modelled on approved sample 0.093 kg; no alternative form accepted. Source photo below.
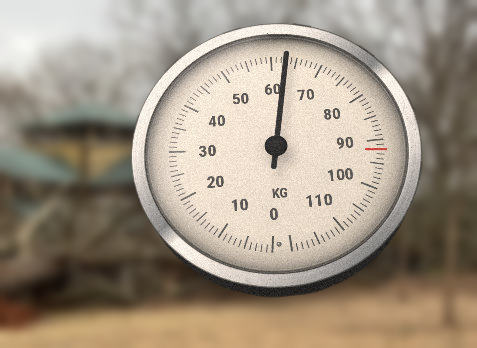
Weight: 63 kg
